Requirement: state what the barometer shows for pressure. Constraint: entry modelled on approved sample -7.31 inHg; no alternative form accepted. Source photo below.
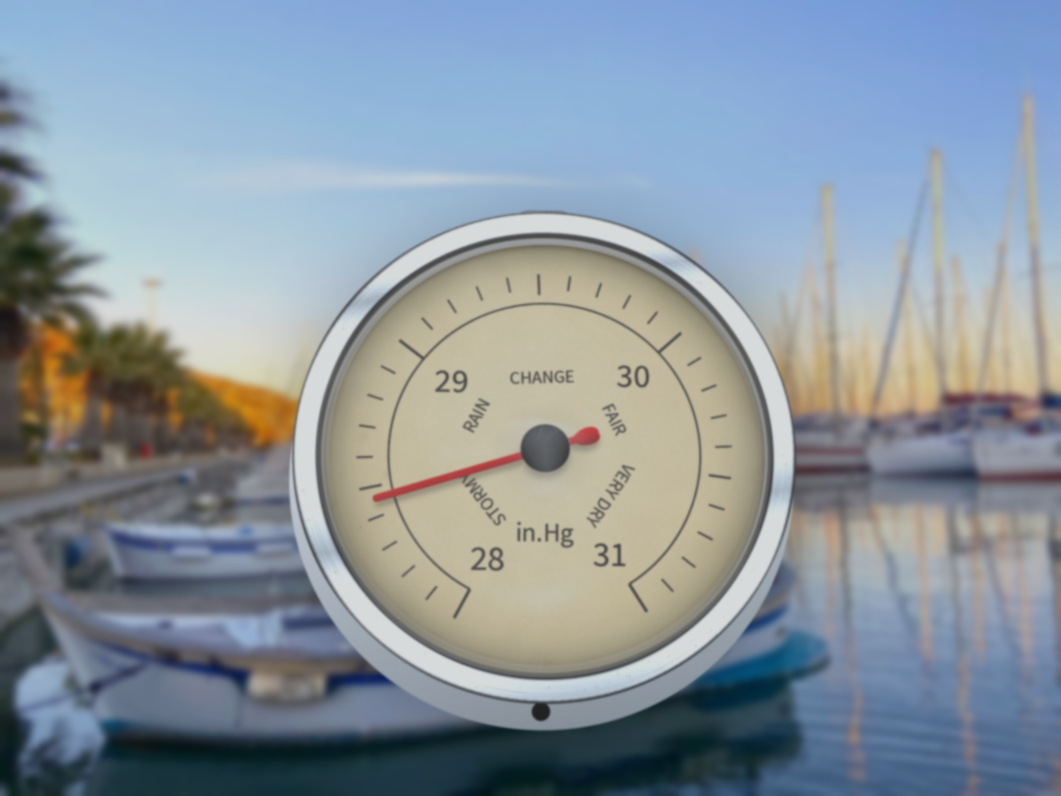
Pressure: 28.45 inHg
